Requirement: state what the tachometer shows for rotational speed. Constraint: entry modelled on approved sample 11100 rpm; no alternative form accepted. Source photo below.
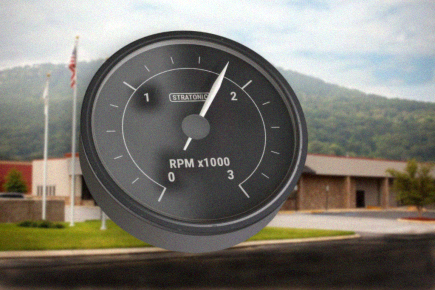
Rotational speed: 1800 rpm
